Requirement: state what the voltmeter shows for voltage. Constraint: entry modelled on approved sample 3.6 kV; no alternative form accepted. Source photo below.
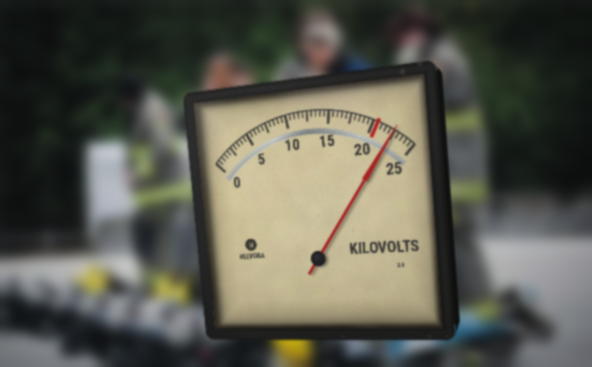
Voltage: 22.5 kV
